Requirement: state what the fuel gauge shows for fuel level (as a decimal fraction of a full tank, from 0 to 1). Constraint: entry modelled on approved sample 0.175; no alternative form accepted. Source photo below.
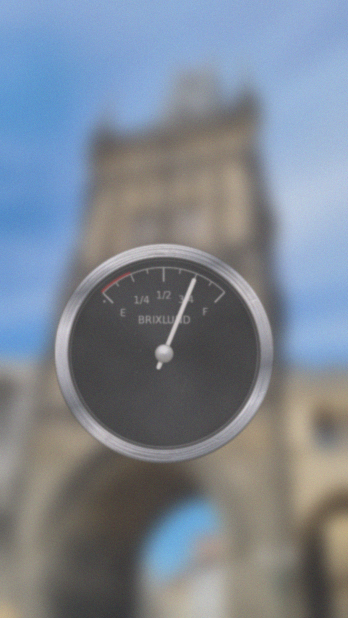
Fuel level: 0.75
